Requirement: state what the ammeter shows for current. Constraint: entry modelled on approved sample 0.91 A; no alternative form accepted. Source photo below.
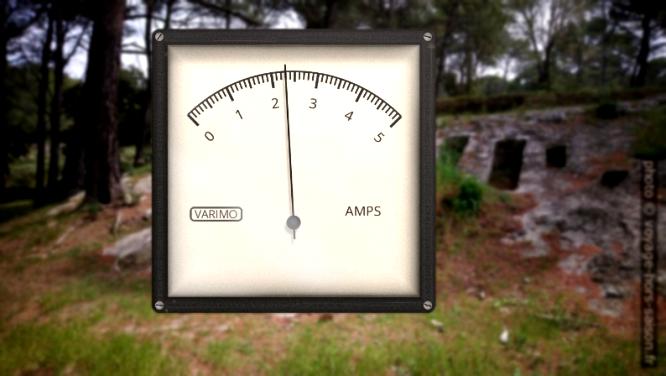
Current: 2.3 A
